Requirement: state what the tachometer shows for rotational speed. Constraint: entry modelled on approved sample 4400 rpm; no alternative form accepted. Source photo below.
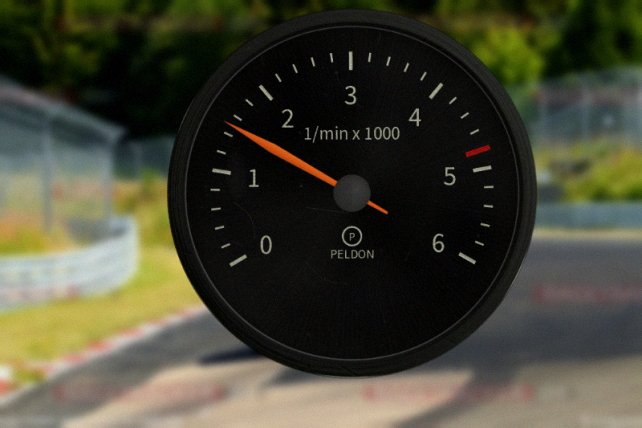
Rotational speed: 1500 rpm
